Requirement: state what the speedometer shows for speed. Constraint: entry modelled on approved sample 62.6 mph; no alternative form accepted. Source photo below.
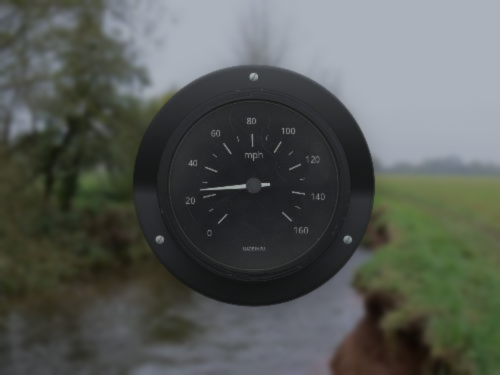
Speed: 25 mph
